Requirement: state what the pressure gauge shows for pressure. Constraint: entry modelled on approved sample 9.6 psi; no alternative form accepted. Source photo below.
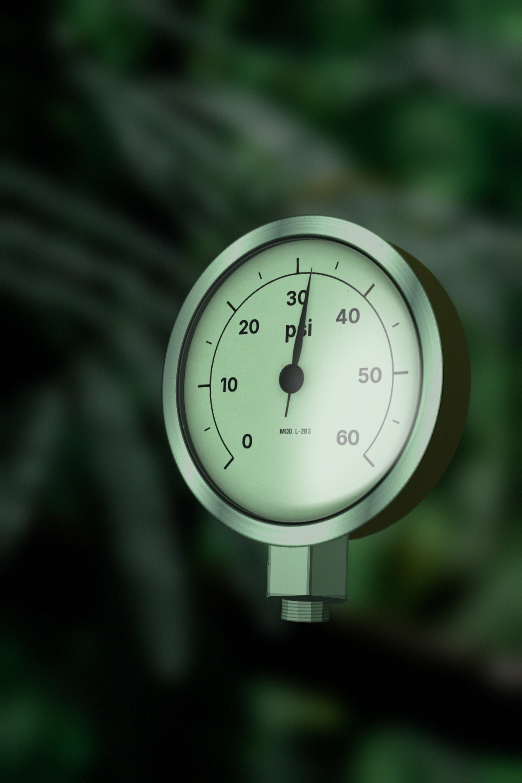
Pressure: 32.5 psi
